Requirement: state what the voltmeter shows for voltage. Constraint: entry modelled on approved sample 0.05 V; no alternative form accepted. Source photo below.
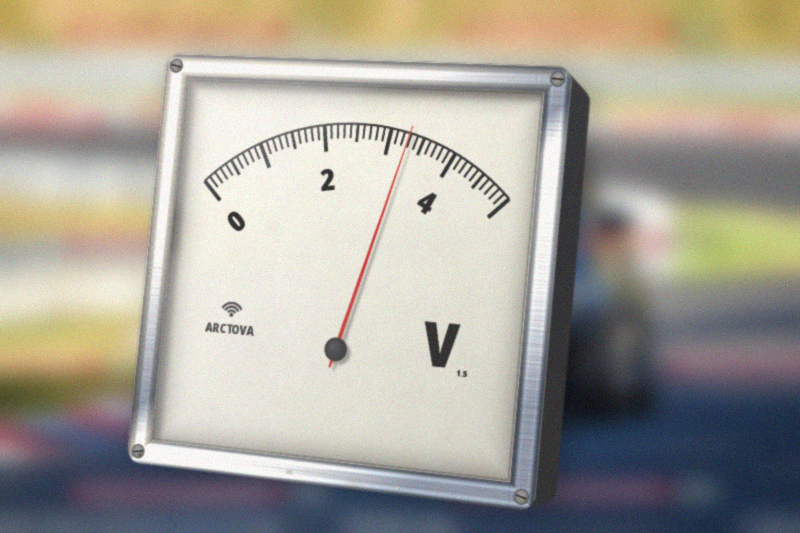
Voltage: 3.3 V
